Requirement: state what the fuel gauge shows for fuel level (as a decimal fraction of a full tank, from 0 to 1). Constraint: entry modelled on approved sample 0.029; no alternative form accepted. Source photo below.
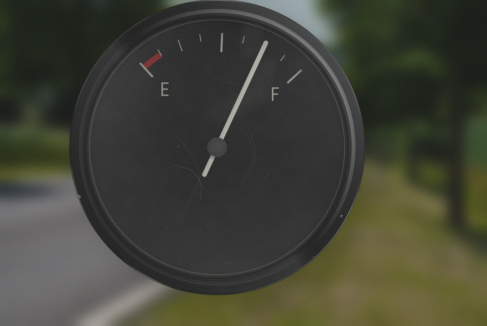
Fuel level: 0.75
